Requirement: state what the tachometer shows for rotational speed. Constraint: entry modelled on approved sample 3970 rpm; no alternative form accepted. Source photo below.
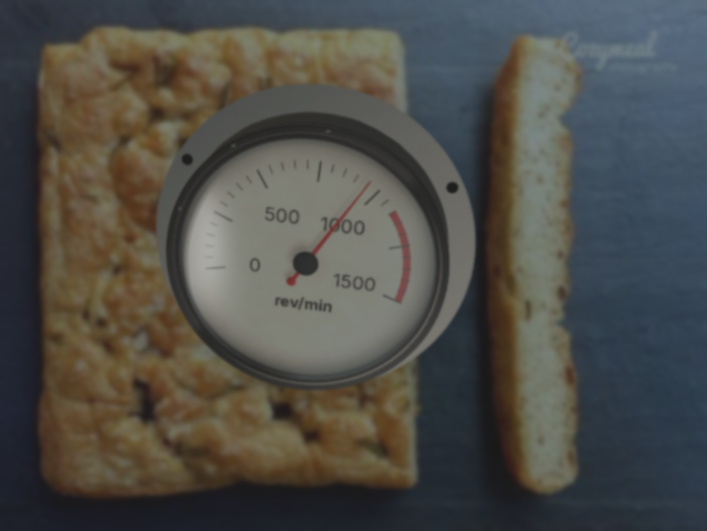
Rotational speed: 950 rpm
